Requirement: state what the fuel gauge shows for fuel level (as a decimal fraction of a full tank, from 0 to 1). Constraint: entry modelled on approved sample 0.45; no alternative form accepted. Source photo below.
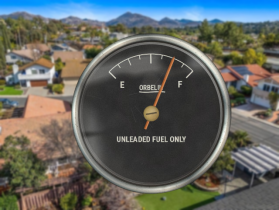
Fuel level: 0.75
